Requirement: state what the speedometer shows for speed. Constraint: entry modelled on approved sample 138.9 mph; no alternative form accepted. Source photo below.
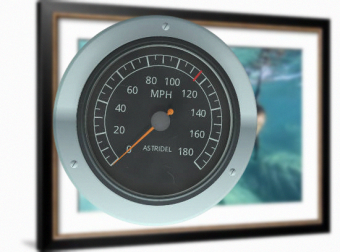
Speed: 0 mph
